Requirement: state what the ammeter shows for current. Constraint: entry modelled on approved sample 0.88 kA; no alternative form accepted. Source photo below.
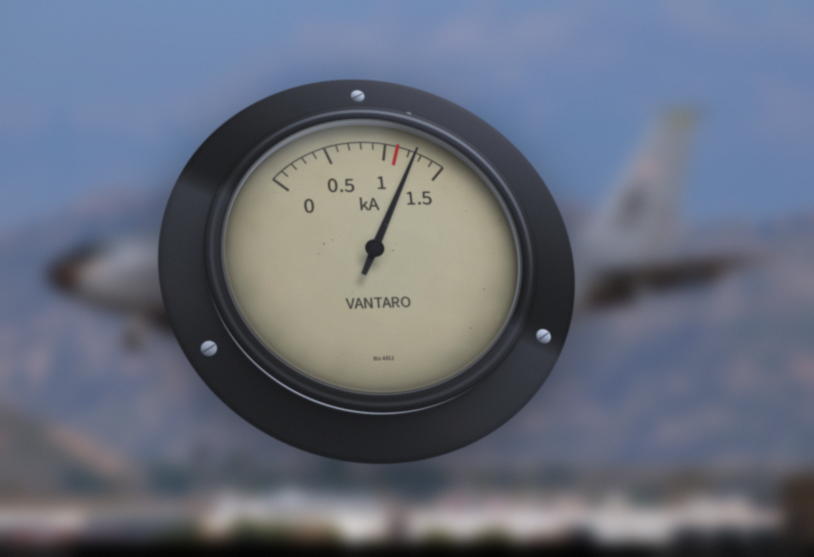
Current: 1.25 kA
